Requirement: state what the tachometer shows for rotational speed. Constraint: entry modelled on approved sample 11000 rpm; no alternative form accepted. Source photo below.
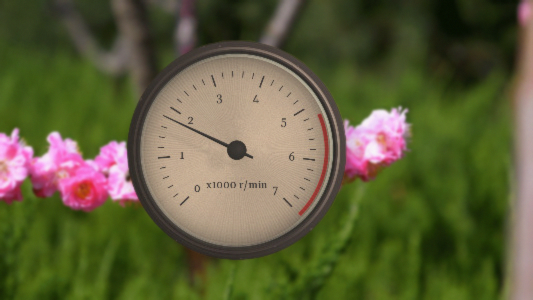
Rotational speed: 1800 rpm
